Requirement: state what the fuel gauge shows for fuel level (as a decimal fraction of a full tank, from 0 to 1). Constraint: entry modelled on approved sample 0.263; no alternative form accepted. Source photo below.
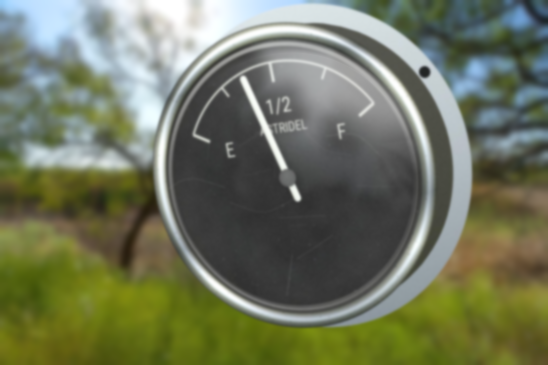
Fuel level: 0.375
